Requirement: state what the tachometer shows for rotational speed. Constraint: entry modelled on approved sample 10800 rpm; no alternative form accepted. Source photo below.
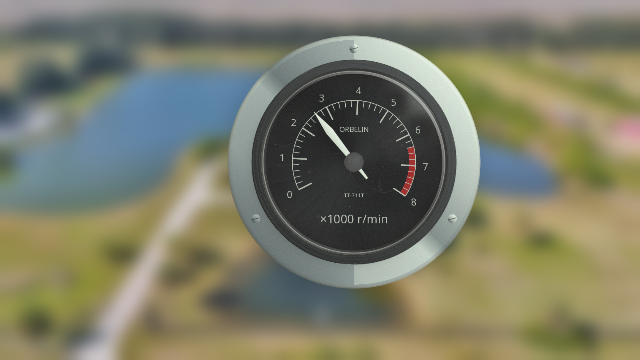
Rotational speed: 2600 rpm
